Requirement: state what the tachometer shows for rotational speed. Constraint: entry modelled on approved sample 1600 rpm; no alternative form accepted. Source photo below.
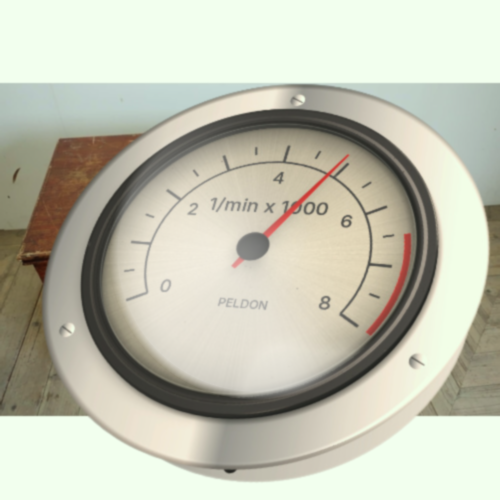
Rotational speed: 5000 rpm
